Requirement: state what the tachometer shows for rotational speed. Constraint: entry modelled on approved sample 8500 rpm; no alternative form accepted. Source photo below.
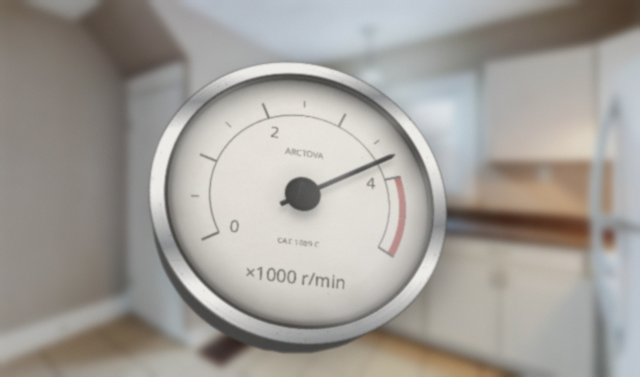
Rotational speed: 3750 rpm
